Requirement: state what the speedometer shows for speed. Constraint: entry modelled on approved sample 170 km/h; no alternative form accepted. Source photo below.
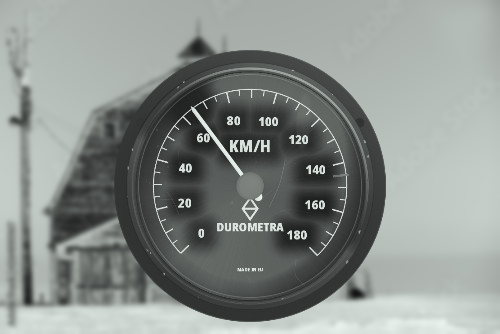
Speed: 65 km/h
